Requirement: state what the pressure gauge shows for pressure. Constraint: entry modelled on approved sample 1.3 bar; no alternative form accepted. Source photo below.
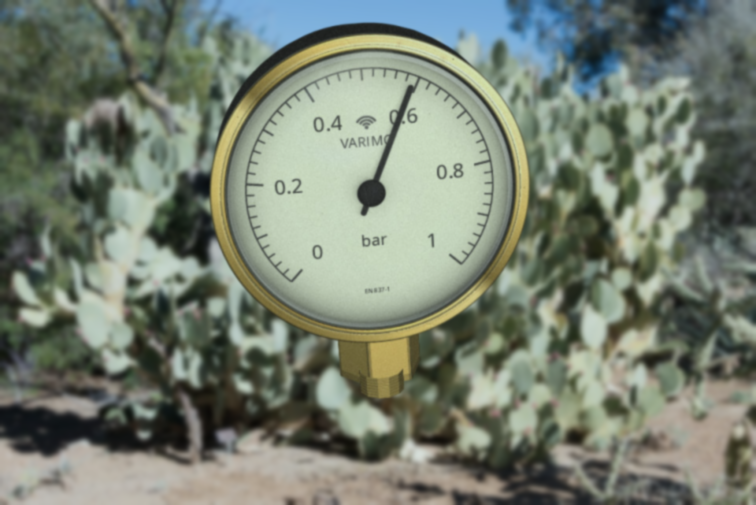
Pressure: 0.59 bar
